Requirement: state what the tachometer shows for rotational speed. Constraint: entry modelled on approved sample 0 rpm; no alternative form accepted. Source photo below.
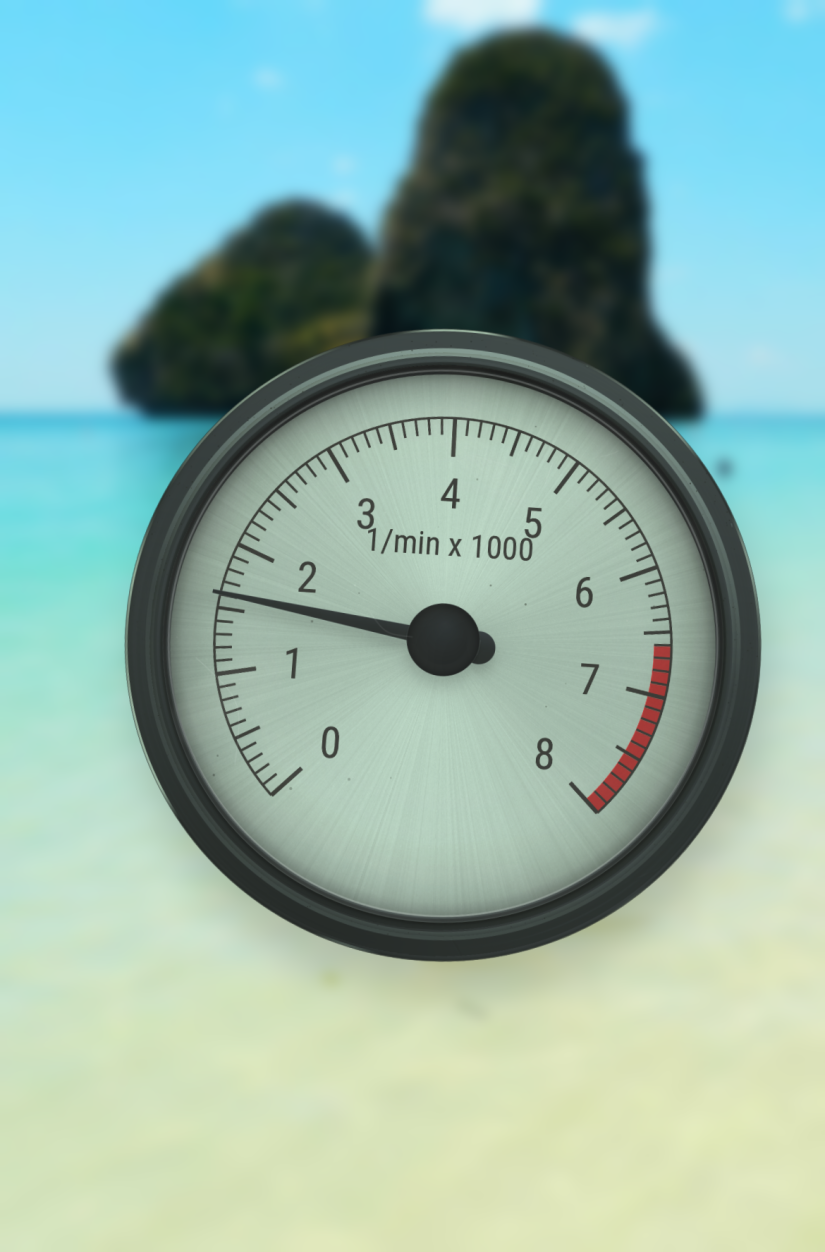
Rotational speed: 1600 rpm
